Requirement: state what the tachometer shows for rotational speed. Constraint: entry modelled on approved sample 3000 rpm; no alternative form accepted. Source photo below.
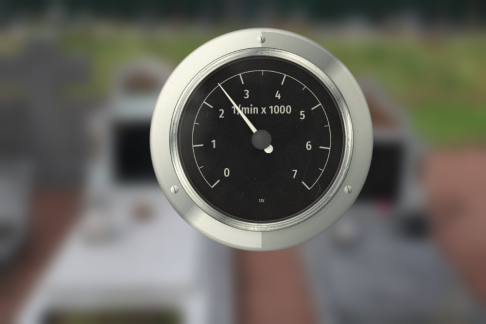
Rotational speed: 2500 rpm
